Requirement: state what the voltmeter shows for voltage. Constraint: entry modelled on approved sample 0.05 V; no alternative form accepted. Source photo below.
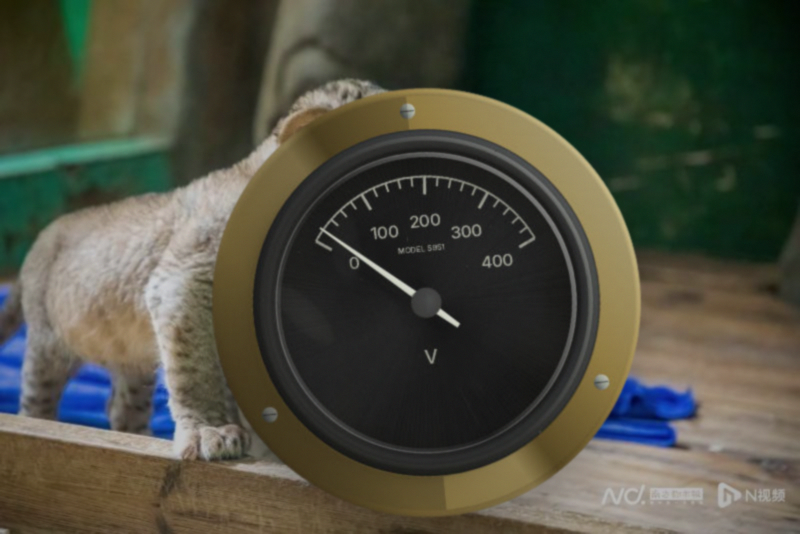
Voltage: 20 V
